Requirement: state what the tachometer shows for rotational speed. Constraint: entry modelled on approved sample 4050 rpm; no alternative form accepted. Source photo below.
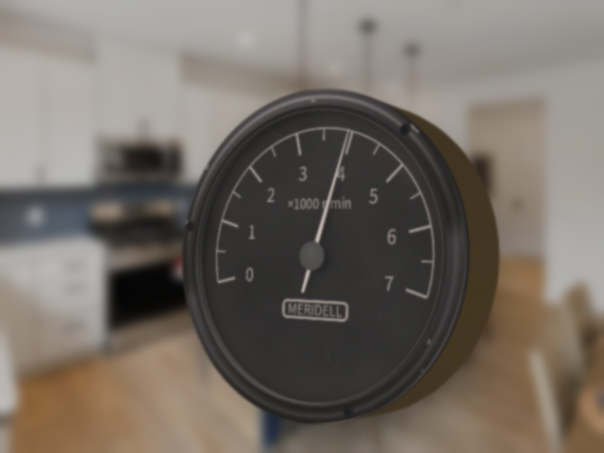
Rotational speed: 4000 rpm
